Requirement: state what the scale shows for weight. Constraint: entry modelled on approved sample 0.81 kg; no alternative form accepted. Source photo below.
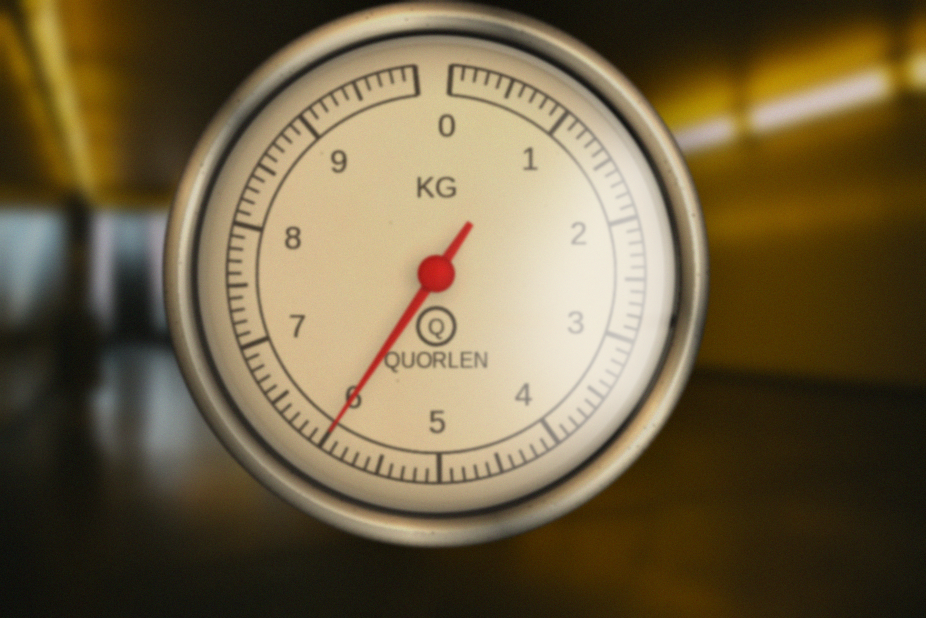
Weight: 6 kg
